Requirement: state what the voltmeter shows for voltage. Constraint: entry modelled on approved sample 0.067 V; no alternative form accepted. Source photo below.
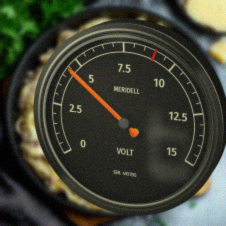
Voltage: 4.5 V
